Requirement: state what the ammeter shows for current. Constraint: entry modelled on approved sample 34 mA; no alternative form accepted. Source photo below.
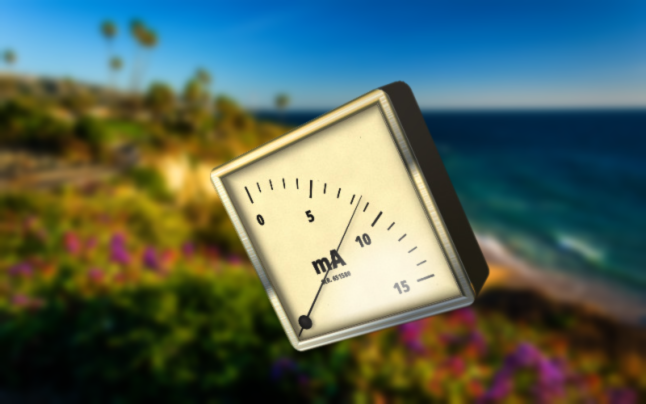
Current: 8.5 mA
